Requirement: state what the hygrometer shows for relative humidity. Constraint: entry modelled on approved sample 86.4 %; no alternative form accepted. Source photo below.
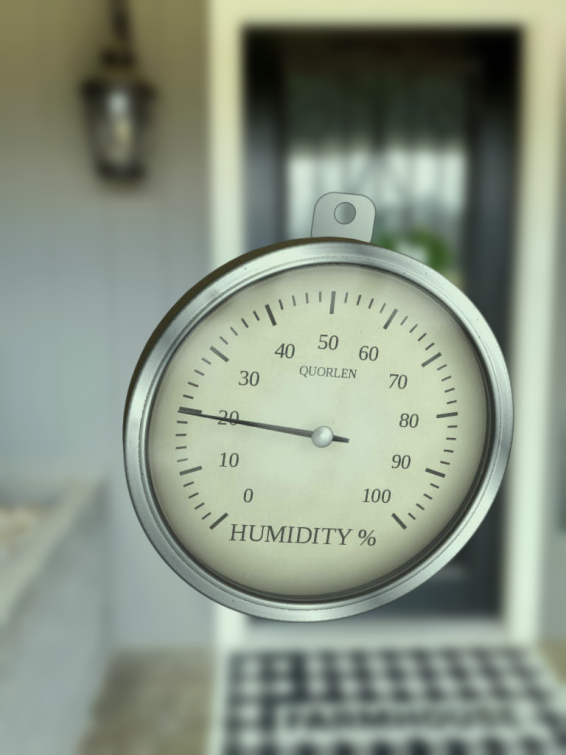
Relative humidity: 20 %
